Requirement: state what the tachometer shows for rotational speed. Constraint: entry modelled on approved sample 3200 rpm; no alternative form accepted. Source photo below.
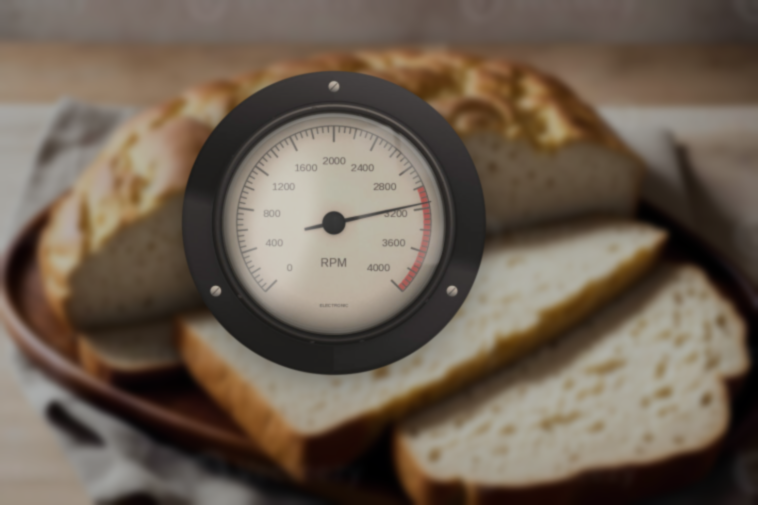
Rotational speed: 3150 rpm
